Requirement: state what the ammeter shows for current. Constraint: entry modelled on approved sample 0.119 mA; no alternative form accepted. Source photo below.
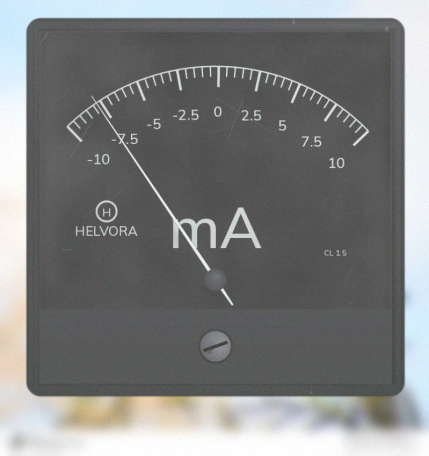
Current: -7.75 mA
